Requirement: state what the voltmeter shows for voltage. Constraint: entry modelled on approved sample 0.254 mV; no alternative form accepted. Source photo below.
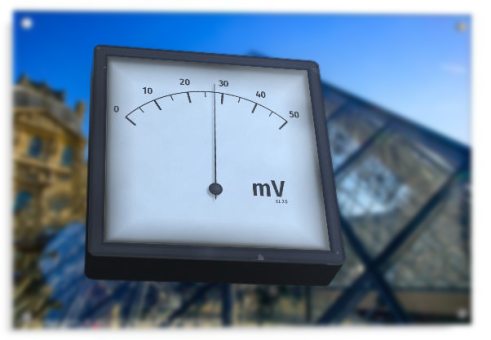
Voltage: 27.5 mV
